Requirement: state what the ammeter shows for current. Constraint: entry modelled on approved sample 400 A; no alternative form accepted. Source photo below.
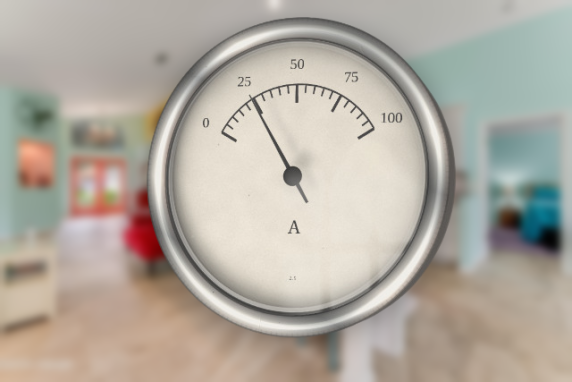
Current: 25 A
